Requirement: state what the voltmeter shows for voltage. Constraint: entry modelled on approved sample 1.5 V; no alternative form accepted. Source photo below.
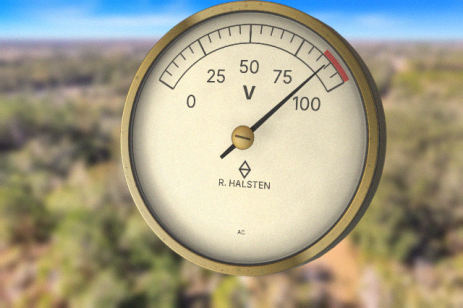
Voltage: 90 V
